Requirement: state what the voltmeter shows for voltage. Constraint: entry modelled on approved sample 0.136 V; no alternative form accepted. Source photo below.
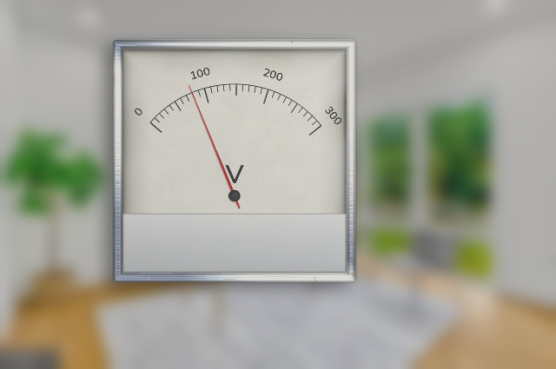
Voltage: 80 V
